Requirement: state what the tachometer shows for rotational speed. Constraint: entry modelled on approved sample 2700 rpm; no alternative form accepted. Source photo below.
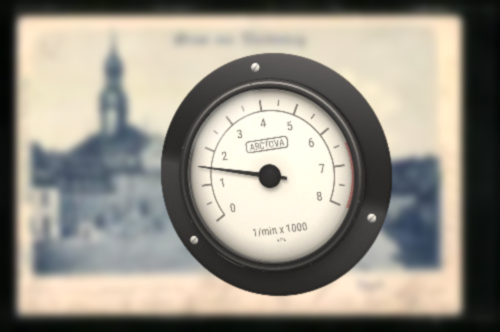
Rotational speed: 1500 rpm
